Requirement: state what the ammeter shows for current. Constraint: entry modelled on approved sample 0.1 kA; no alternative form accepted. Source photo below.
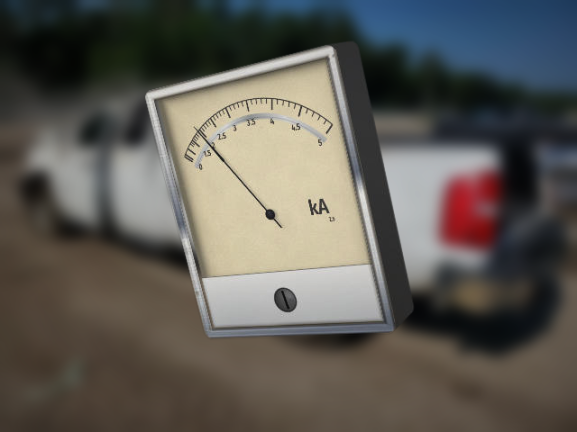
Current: 2 kA
